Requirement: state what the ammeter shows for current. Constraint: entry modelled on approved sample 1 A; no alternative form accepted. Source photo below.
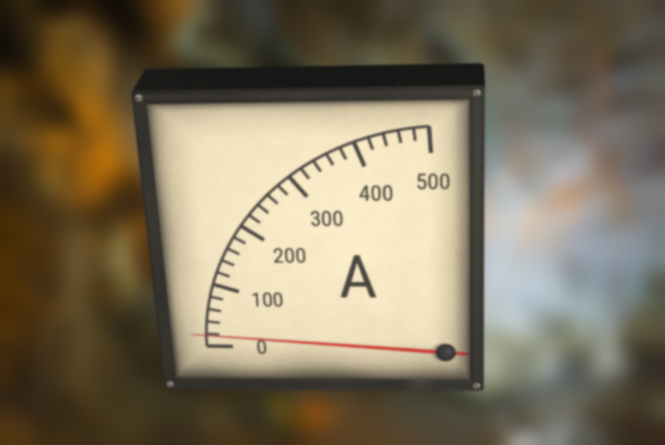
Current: 20 A
